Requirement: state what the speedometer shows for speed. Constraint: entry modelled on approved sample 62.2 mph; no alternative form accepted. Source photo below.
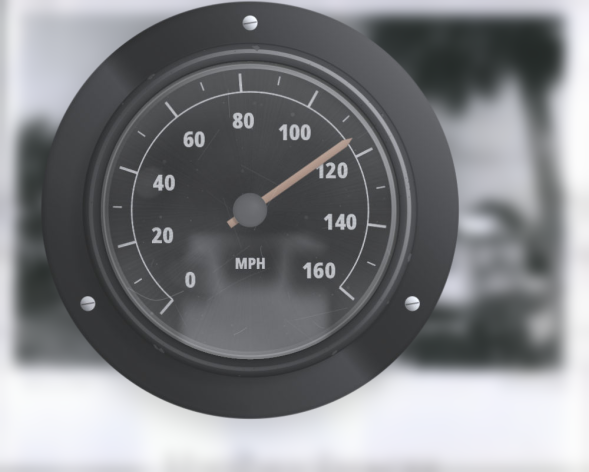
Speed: 115 mph
